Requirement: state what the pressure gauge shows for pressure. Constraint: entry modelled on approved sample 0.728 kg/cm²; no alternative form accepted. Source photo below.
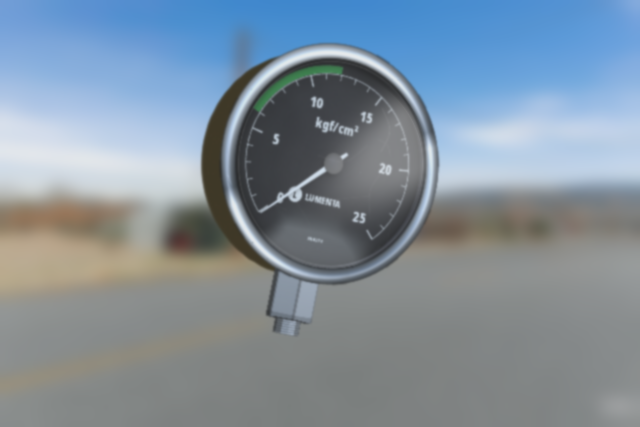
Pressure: 0 kg/cm²
